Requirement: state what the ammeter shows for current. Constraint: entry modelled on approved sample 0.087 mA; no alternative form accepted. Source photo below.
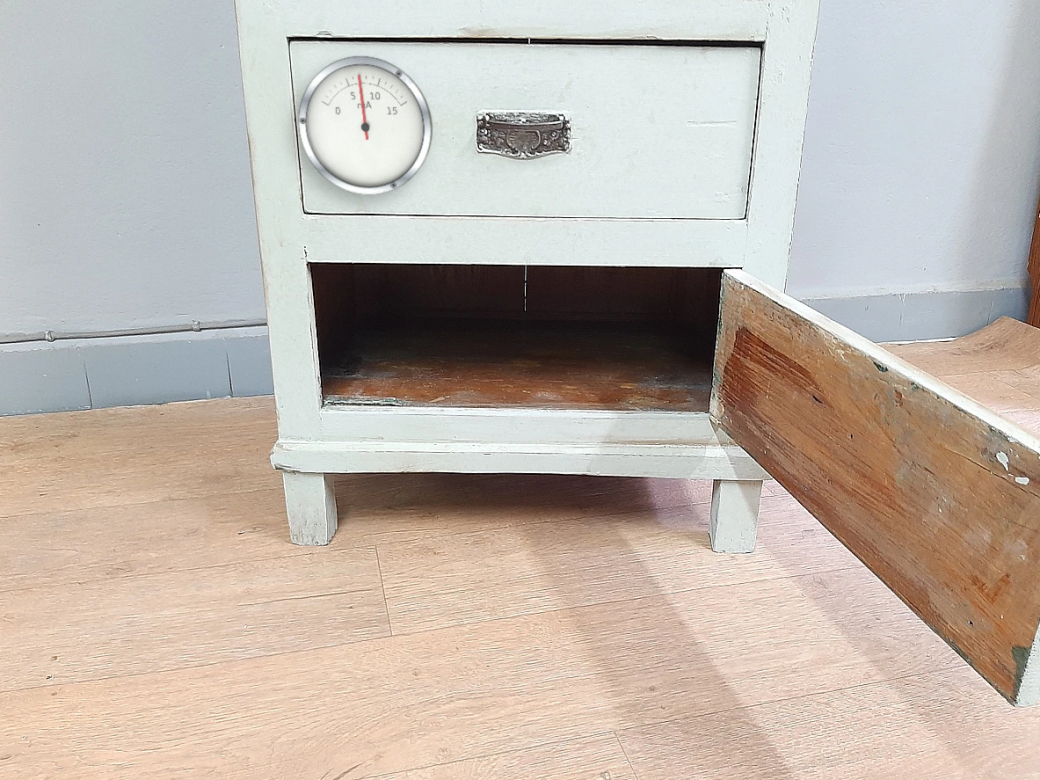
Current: 7 mA
